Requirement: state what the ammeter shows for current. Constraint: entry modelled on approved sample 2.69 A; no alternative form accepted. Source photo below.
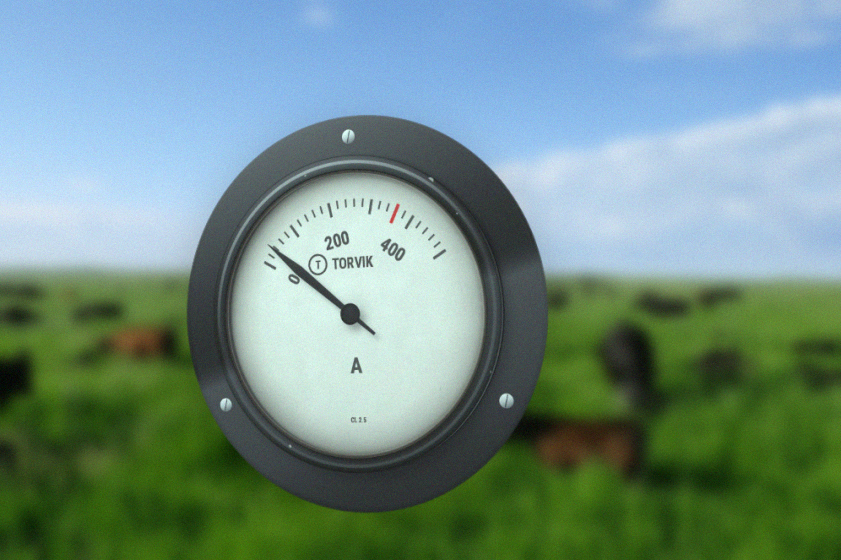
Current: 40 A
